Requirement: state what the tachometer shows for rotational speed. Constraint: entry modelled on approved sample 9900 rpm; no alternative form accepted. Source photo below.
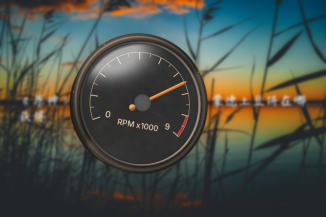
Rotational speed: 6500 rpm
